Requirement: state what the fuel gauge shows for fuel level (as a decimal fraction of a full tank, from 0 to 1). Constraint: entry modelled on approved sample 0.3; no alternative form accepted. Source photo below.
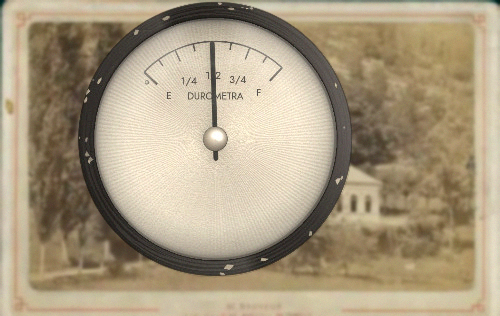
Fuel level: 0.5
